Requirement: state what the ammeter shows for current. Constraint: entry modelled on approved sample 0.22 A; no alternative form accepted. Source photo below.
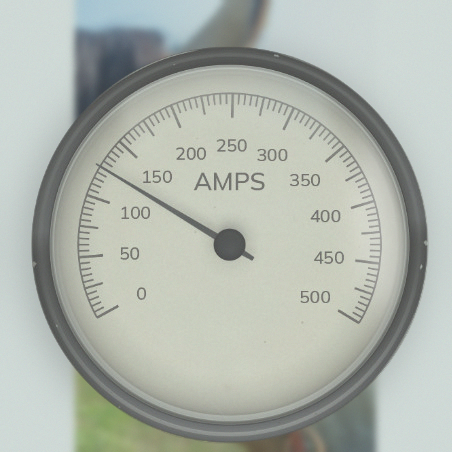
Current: 125 A
